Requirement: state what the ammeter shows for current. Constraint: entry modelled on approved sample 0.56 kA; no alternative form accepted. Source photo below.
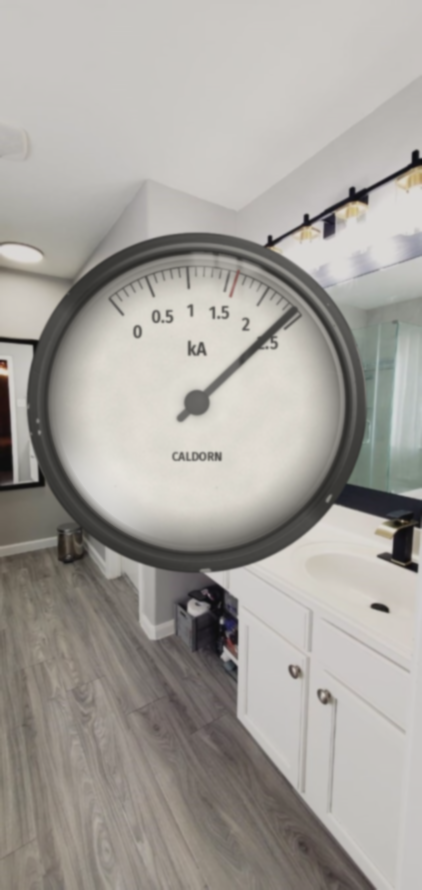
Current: 2.4 kA
